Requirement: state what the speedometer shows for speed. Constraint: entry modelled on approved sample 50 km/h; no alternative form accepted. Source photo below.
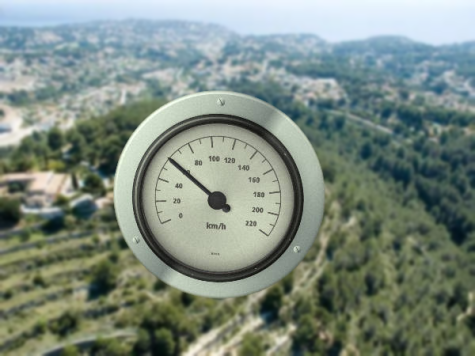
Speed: 60 km/h
